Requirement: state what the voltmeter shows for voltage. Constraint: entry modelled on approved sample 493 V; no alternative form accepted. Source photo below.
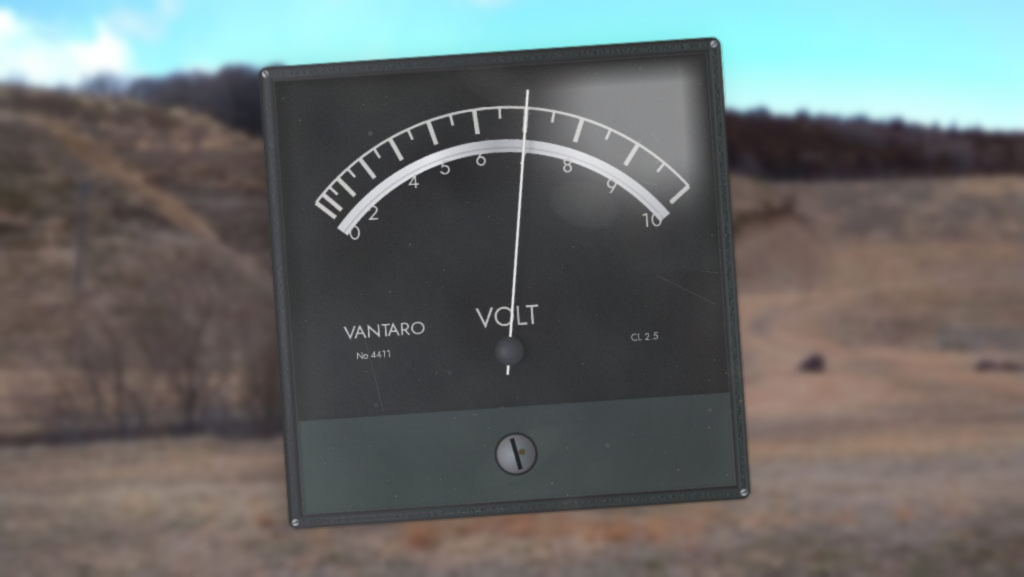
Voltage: 7 V
